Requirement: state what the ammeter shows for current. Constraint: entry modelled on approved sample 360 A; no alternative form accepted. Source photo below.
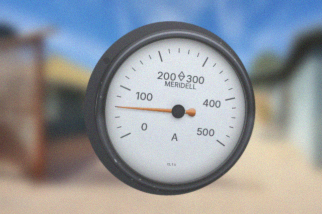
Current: 60 A
